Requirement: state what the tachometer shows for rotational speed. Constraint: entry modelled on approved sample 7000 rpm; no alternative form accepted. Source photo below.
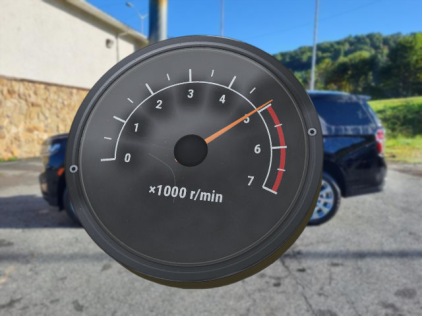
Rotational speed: 5000 rpm
